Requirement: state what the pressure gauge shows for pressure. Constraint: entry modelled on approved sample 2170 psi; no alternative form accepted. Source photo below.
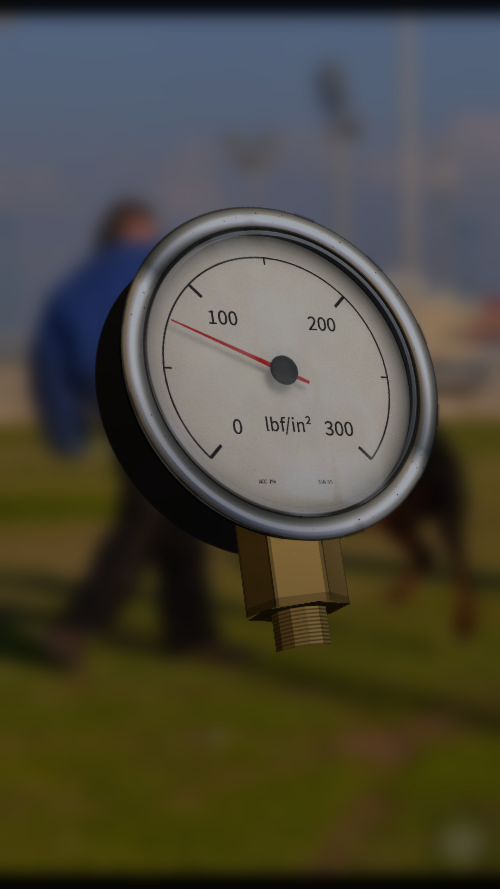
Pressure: 75 psi
